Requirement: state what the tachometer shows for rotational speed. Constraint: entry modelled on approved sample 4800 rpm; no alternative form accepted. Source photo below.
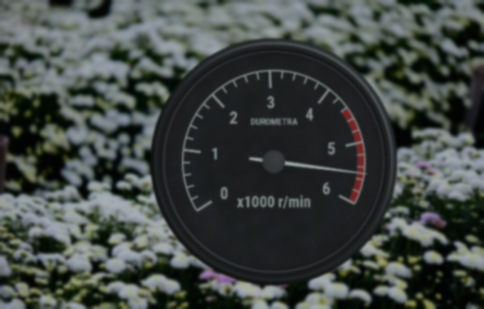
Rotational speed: 5500 rpm
